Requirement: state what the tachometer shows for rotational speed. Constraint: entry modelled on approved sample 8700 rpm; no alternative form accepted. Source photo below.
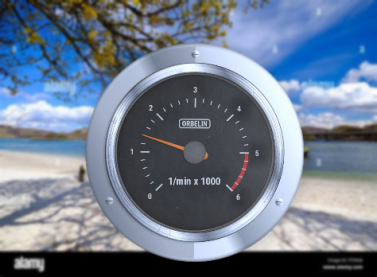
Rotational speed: 1400 rpm
